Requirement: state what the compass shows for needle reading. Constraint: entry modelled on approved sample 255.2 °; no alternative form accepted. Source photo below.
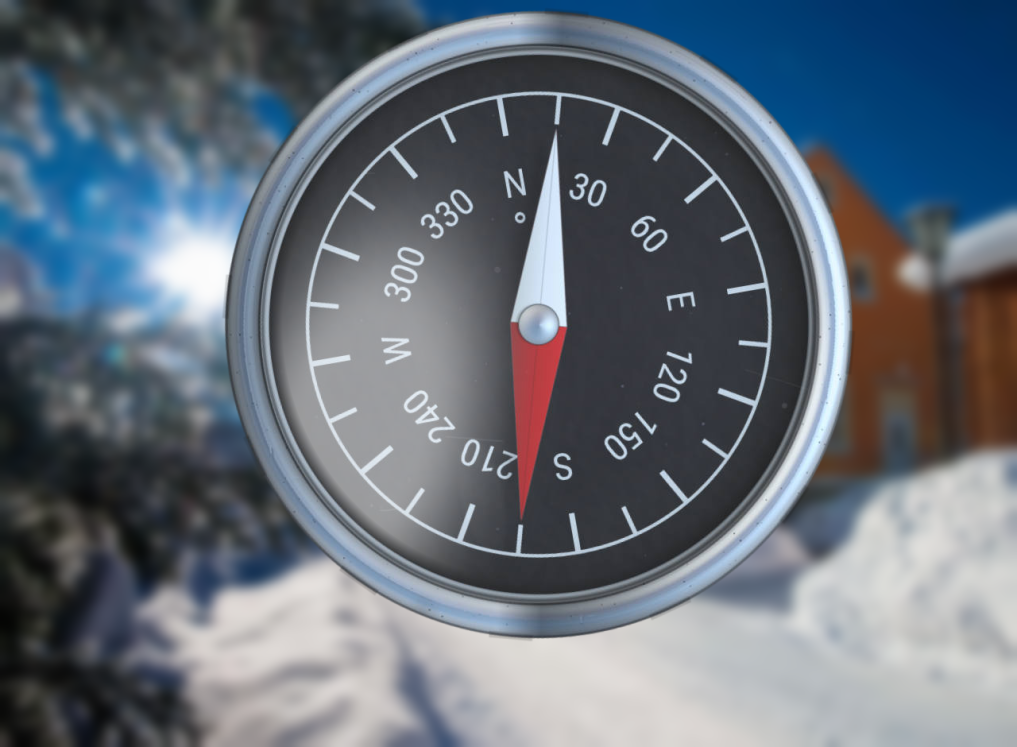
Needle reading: 195 °
